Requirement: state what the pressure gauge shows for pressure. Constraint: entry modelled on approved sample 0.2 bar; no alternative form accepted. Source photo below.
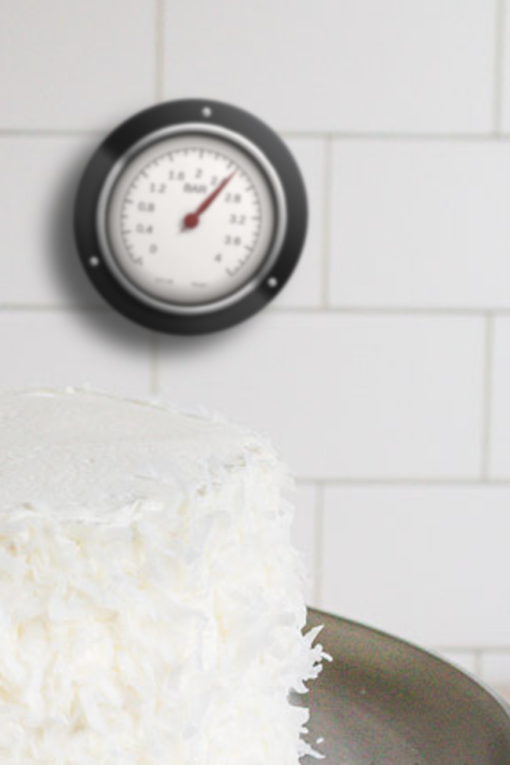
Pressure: 2.5 bar
